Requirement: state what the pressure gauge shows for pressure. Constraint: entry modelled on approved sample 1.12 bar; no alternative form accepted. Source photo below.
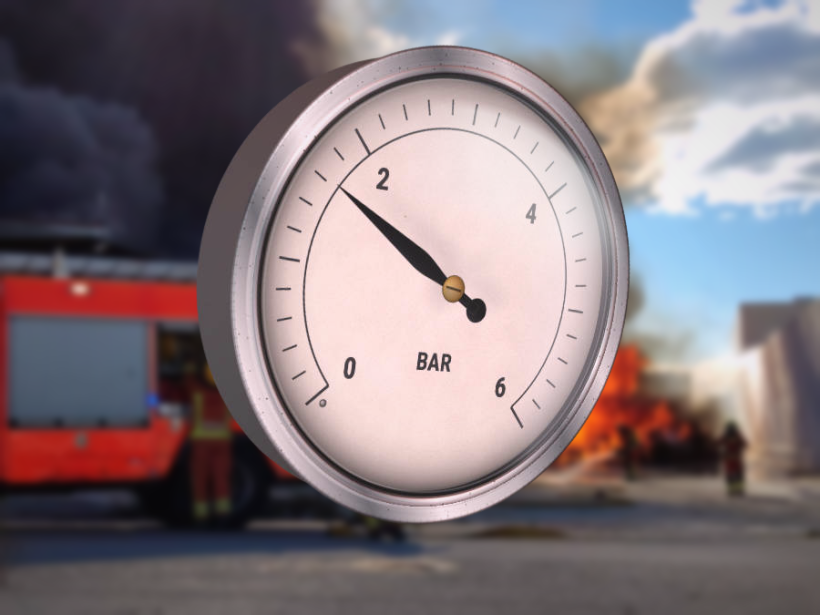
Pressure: 1.6 bar
